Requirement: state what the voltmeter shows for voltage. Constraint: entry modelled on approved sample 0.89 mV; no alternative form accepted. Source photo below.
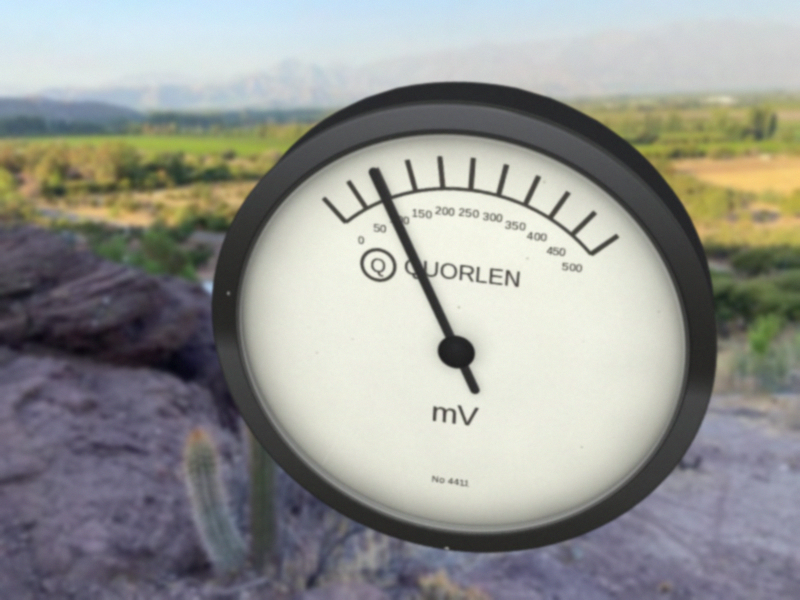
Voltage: 100 mV
